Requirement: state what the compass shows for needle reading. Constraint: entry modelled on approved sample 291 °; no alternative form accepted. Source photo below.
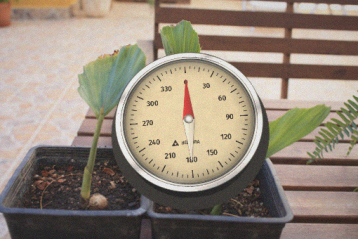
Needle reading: 0 °
